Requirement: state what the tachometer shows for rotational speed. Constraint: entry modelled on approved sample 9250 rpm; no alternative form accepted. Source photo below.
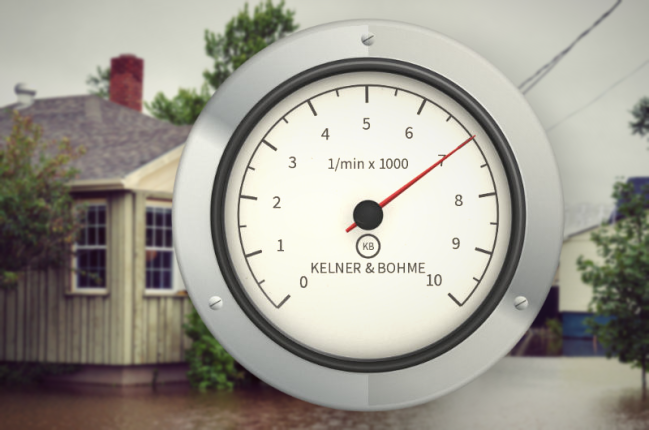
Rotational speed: 7000 rpm
